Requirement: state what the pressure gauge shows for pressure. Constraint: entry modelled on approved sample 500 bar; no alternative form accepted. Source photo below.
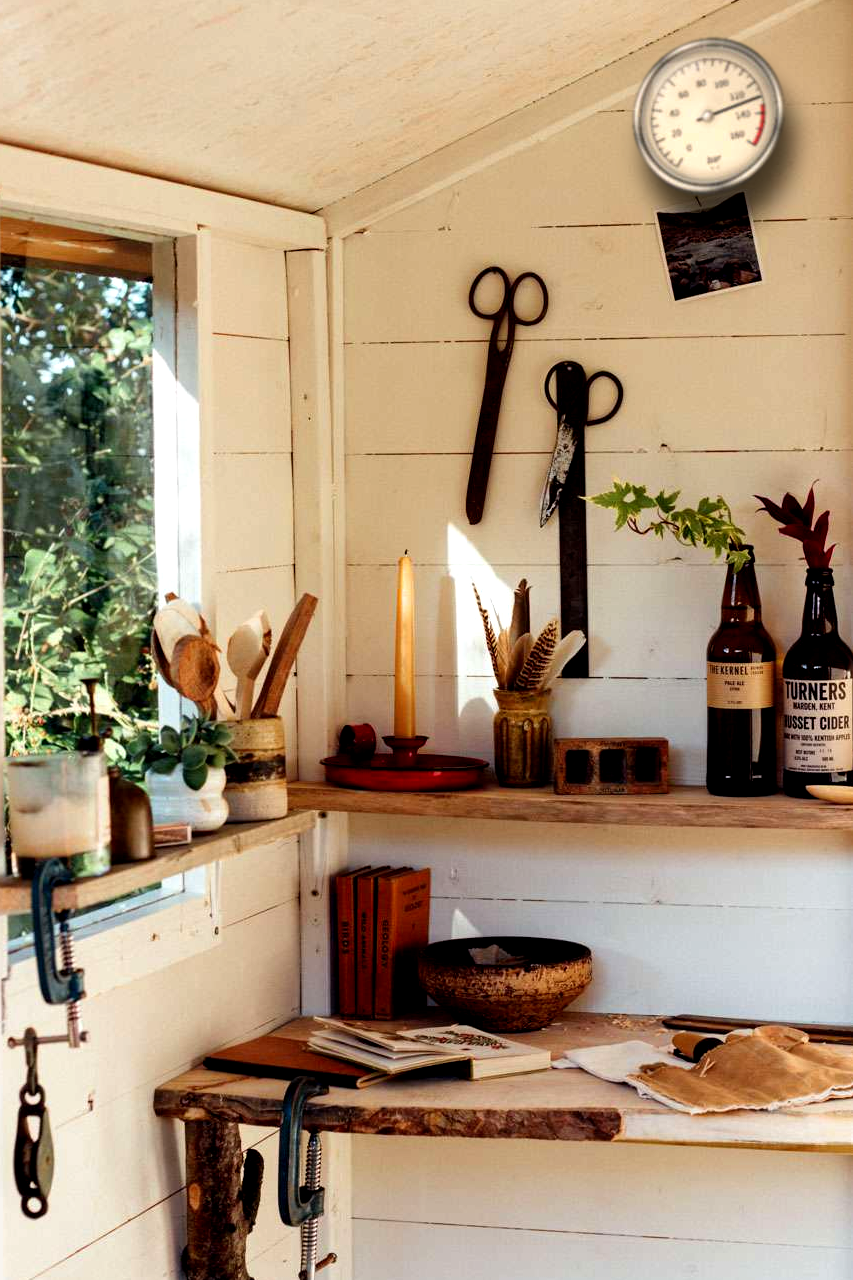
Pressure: 130 bar
